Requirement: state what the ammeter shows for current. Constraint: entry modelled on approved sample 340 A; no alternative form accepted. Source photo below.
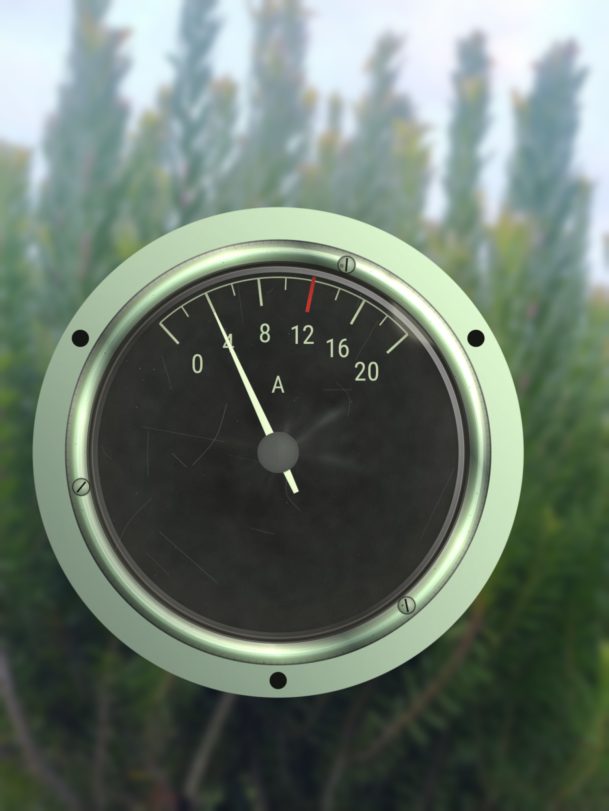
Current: 4 A
